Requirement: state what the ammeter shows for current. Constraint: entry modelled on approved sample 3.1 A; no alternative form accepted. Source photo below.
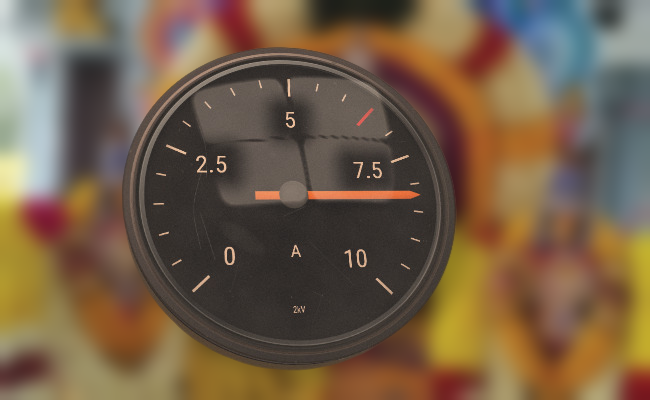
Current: 8.25 A
